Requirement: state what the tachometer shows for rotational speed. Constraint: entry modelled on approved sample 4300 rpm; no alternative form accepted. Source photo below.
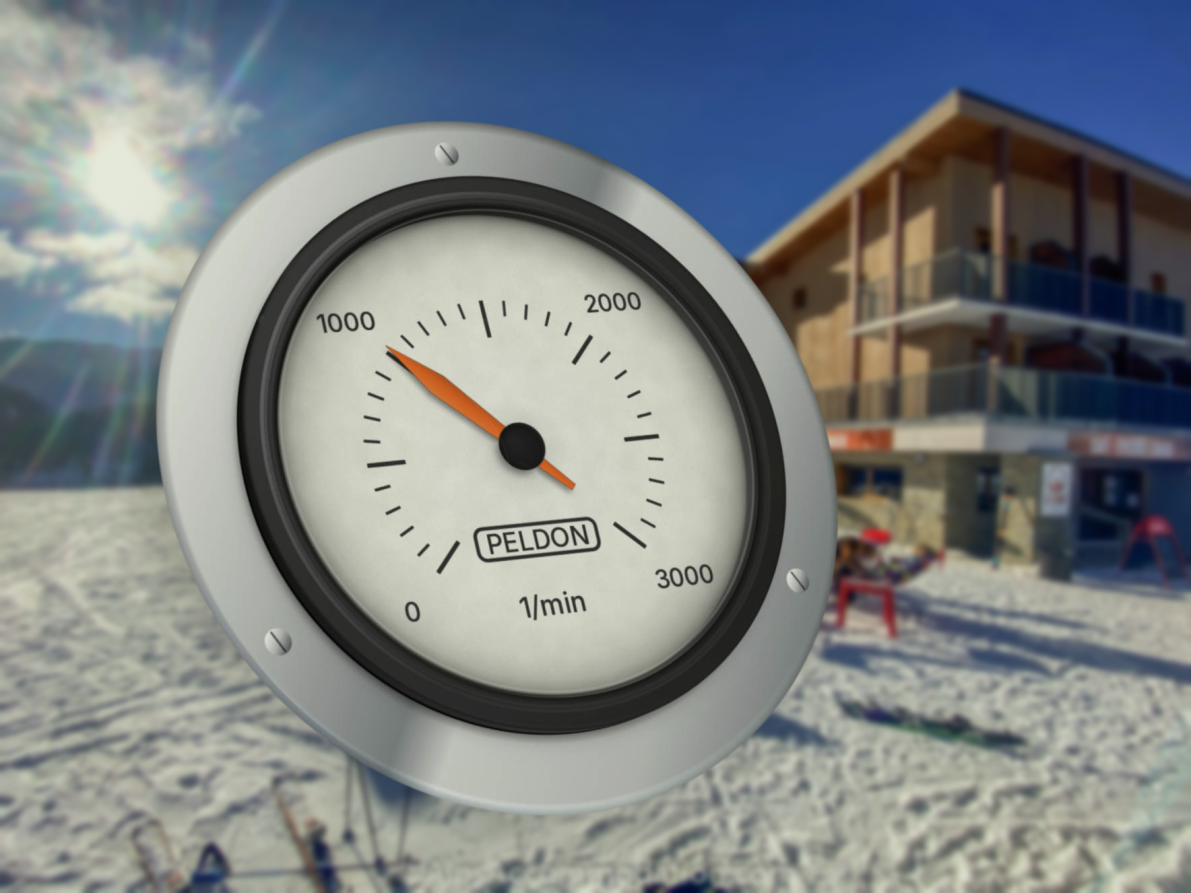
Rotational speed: 1000 rpm
